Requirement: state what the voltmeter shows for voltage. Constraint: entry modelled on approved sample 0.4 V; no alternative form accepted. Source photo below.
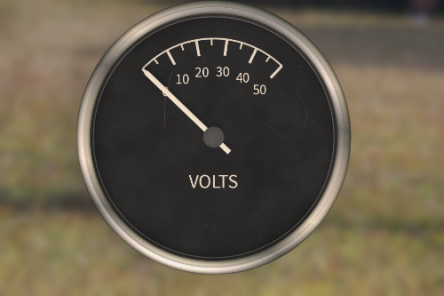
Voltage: 0 V
